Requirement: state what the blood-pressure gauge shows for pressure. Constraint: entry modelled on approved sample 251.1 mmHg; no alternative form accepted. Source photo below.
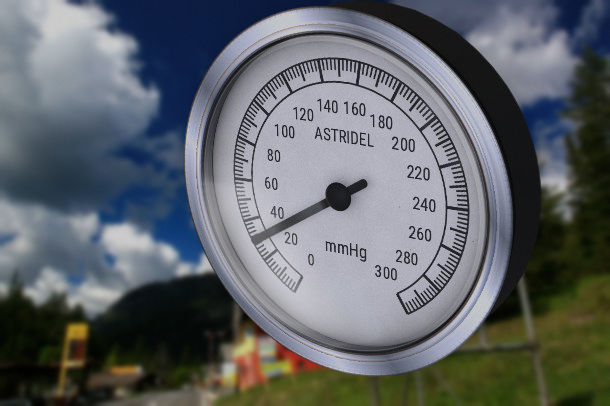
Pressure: 30 mmHg
